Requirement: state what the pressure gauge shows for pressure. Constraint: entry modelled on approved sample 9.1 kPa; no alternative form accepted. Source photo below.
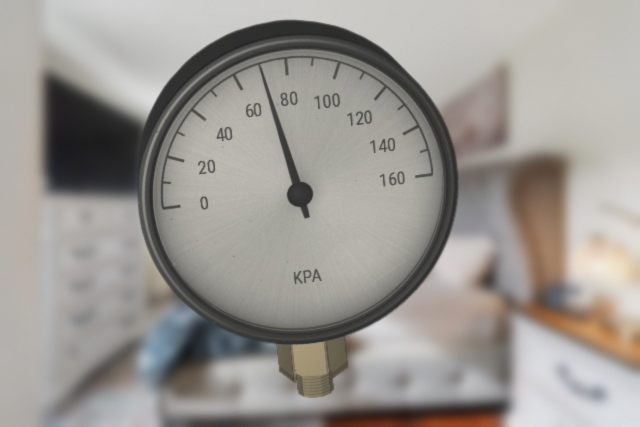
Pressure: 70 kPa
